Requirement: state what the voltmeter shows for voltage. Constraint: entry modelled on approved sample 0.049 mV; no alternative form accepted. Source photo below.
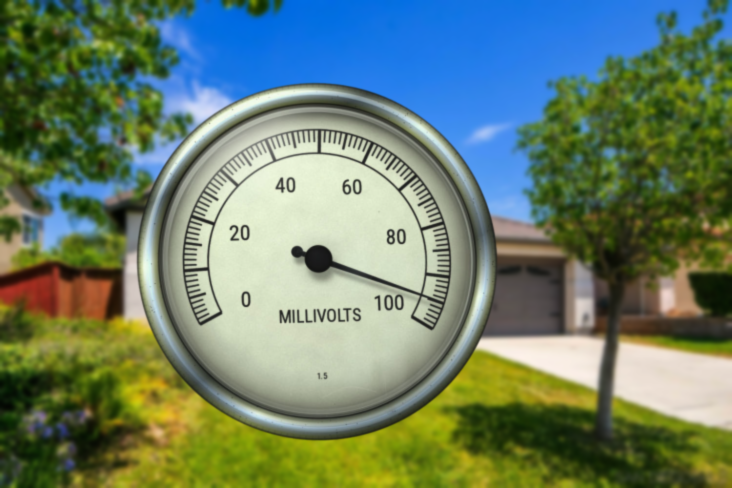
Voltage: 95 mV
